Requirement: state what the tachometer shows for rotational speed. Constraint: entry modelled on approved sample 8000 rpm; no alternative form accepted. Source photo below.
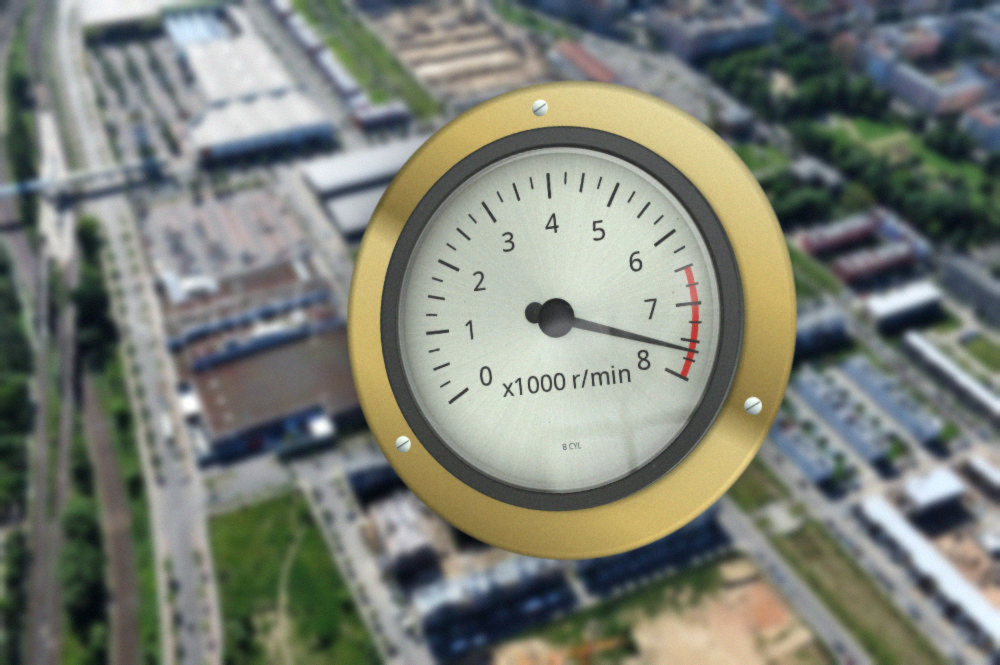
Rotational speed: 7625 rpm
